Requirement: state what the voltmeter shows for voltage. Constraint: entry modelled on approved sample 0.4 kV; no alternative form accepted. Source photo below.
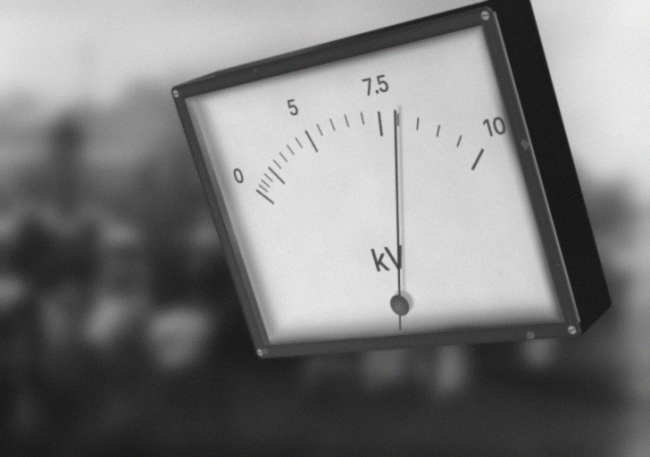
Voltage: 8 kV
